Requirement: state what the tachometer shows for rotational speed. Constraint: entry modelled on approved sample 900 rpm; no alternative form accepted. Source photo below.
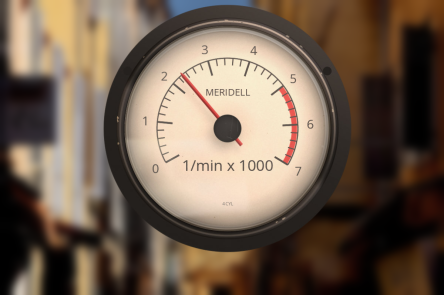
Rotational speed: 2300 rpm
